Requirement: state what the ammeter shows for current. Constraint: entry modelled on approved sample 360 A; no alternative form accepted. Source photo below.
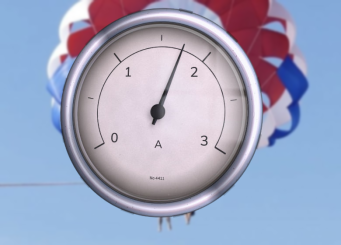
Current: 1.75 A
